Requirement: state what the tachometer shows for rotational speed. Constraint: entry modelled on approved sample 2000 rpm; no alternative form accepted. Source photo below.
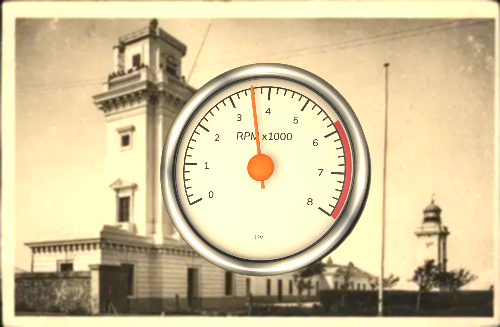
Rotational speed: 3600 rpm
